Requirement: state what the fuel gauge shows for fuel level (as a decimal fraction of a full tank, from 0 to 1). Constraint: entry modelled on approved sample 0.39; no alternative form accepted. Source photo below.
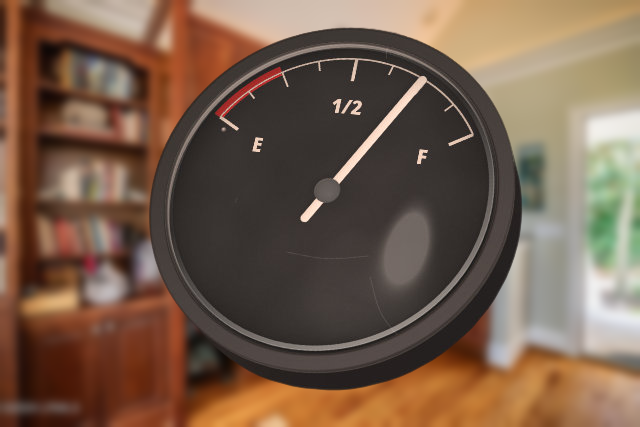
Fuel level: 0.75
